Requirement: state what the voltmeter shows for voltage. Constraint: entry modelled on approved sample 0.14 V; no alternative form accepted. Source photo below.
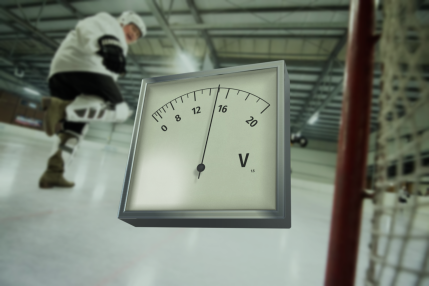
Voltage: 15 V
